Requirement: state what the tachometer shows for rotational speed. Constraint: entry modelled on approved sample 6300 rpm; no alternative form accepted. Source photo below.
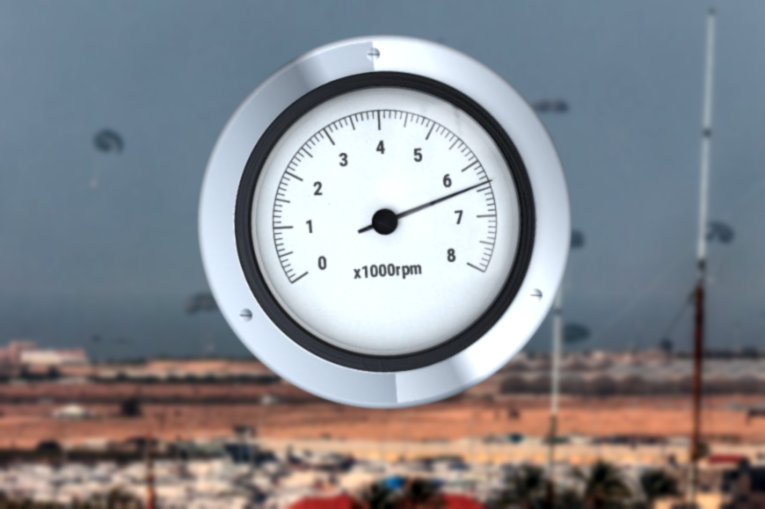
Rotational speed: 6400 rpm
